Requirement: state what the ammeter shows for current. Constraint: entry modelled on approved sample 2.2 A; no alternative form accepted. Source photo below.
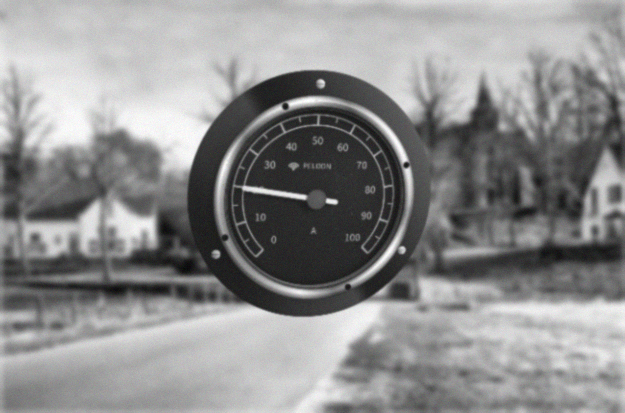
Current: 20 A
